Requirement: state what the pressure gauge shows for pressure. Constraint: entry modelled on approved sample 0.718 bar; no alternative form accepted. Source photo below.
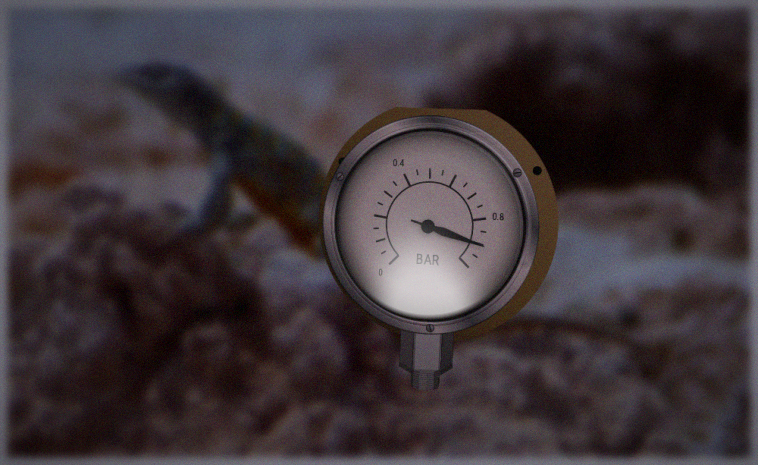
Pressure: 0.9 bar
